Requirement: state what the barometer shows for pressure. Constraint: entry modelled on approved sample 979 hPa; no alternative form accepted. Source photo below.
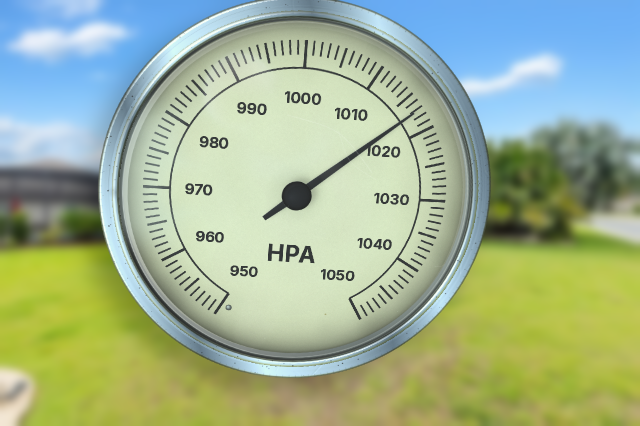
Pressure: 1017 hPa
